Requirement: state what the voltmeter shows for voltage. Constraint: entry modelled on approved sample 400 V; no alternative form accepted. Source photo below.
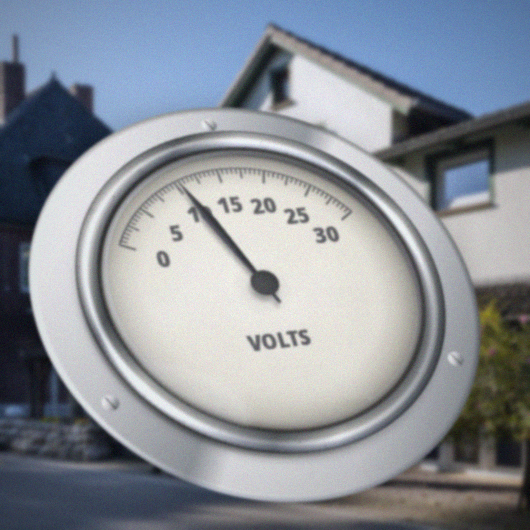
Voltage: 10 V
